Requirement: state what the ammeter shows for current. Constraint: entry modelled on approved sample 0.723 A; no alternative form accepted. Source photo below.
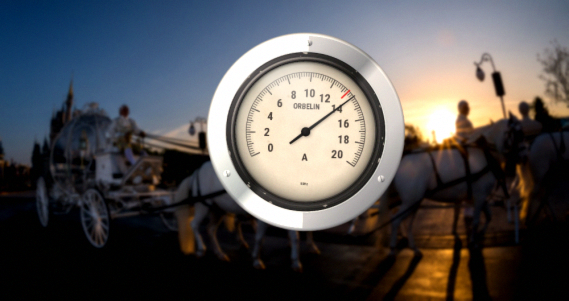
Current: 14 A
